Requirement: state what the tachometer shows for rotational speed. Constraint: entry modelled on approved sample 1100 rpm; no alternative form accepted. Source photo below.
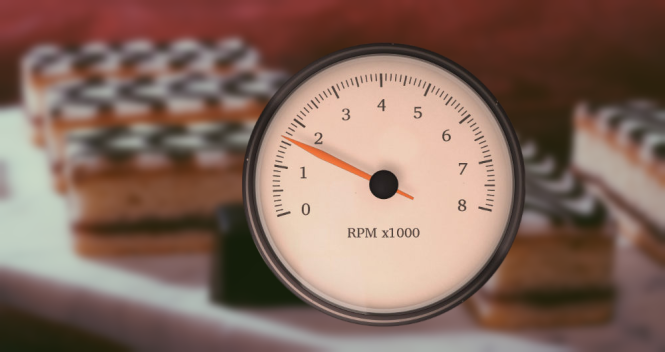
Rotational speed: 1600 rpm
